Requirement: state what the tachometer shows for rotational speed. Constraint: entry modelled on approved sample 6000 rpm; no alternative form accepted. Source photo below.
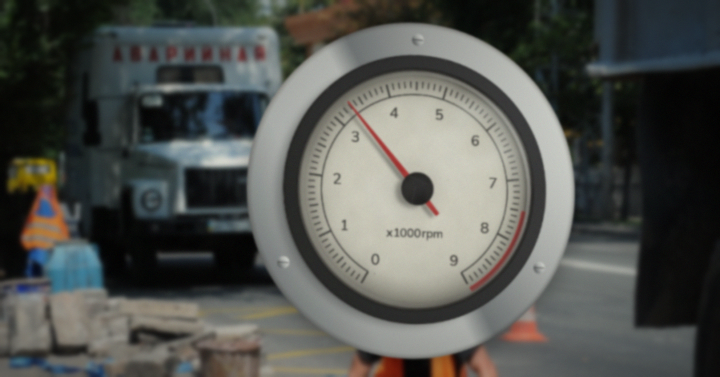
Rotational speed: 3300 rpm
